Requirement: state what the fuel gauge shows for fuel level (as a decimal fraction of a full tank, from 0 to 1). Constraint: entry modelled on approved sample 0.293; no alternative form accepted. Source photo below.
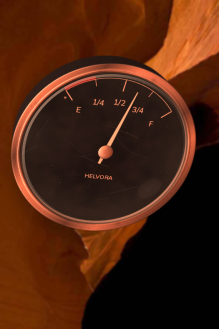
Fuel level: 0.625
